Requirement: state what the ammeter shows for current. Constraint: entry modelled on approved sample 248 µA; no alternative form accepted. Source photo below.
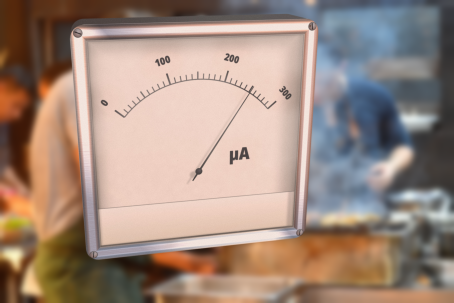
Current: 250 µA
